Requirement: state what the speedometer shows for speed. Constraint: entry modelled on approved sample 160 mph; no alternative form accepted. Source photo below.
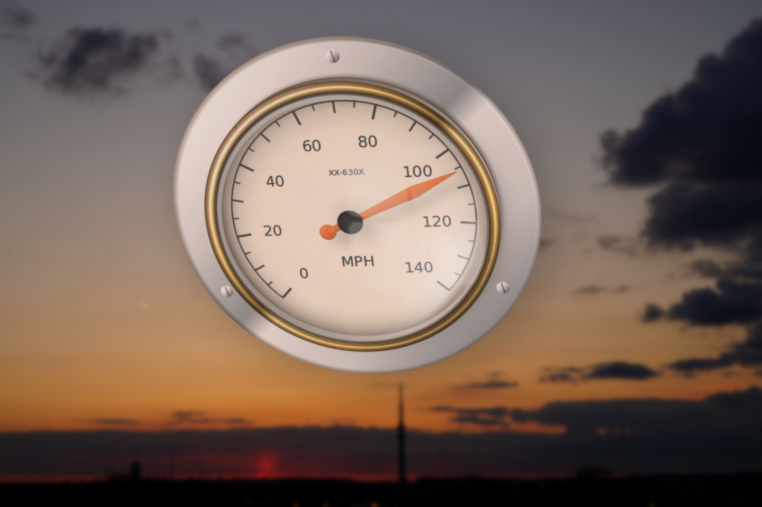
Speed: 105 mph
